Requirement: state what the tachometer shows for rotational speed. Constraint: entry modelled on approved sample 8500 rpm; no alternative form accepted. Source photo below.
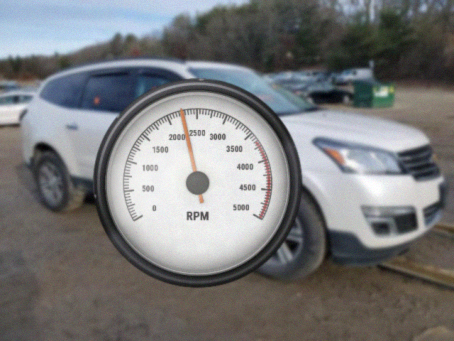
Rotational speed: 2250 rpm
